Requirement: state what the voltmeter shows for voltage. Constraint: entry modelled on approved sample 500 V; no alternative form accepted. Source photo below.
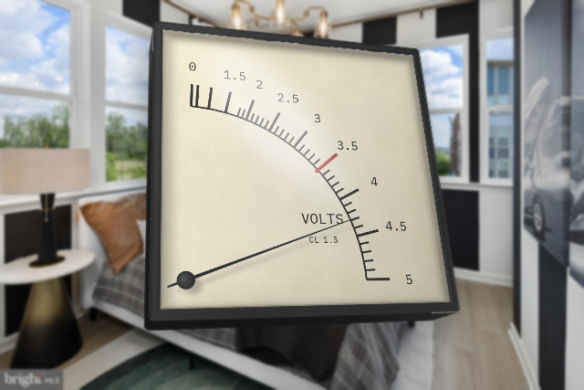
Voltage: 4.3 V
